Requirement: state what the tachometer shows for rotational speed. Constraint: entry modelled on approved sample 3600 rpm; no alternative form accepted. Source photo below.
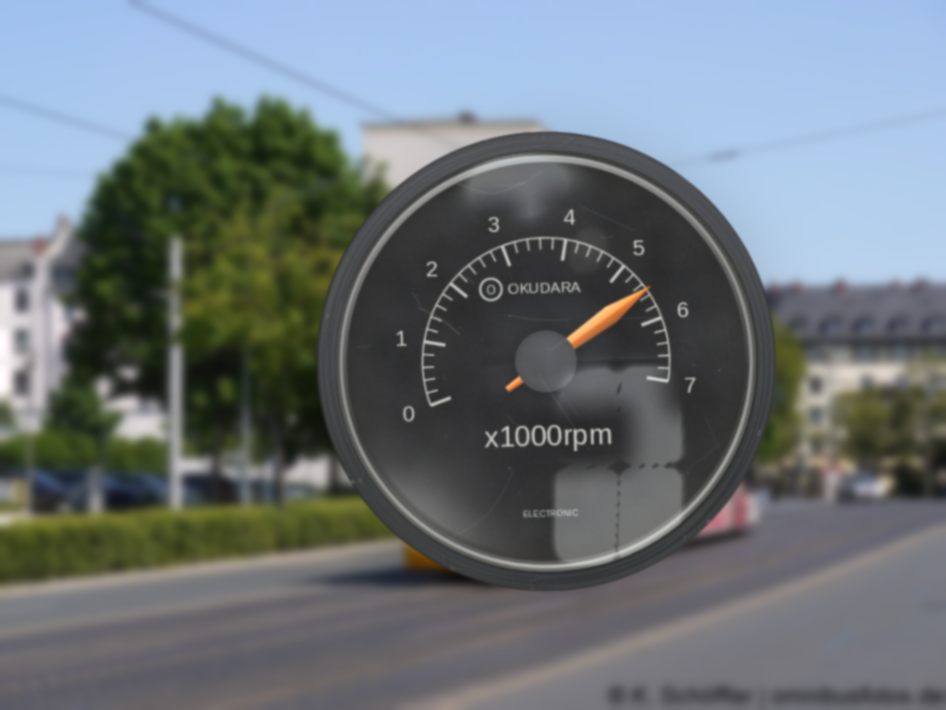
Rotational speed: 5500 rpm
